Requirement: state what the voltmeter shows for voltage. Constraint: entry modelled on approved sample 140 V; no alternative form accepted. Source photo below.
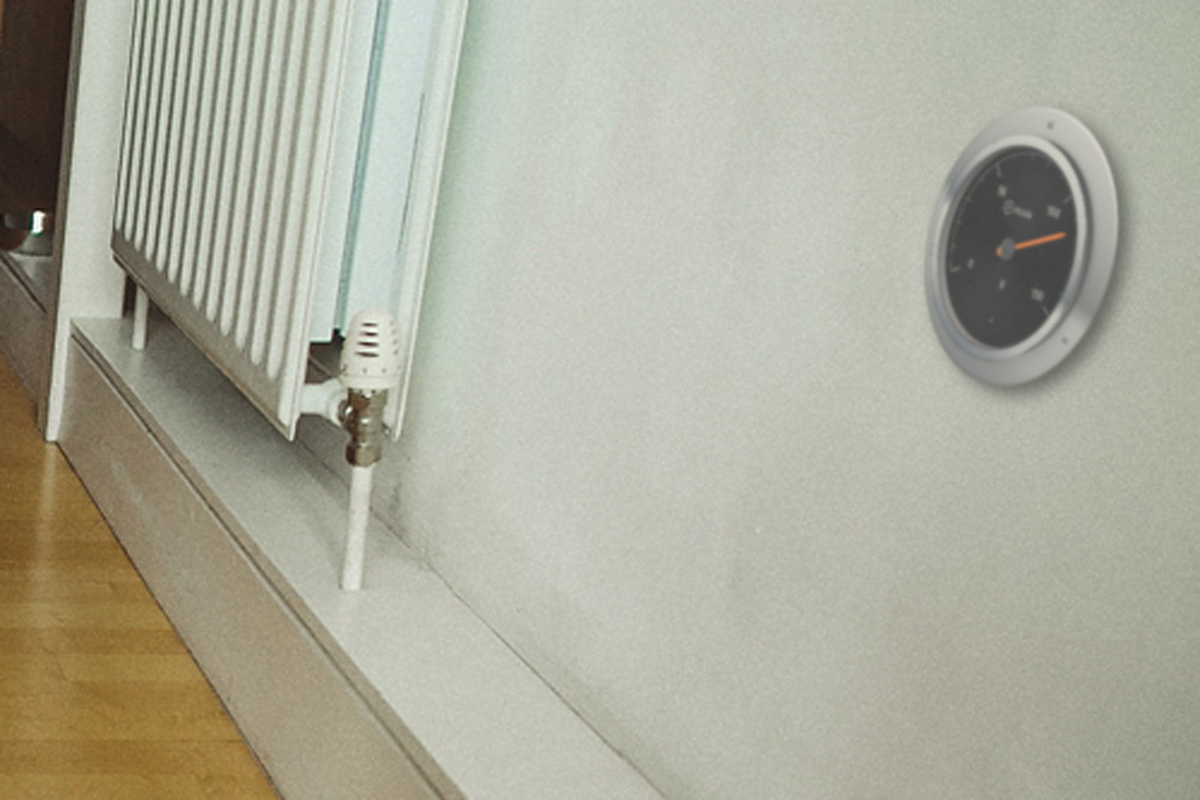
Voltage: 115 V
